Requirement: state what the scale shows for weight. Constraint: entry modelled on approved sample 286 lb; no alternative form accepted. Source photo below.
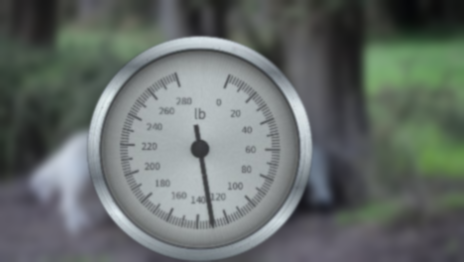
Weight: 130 lb
